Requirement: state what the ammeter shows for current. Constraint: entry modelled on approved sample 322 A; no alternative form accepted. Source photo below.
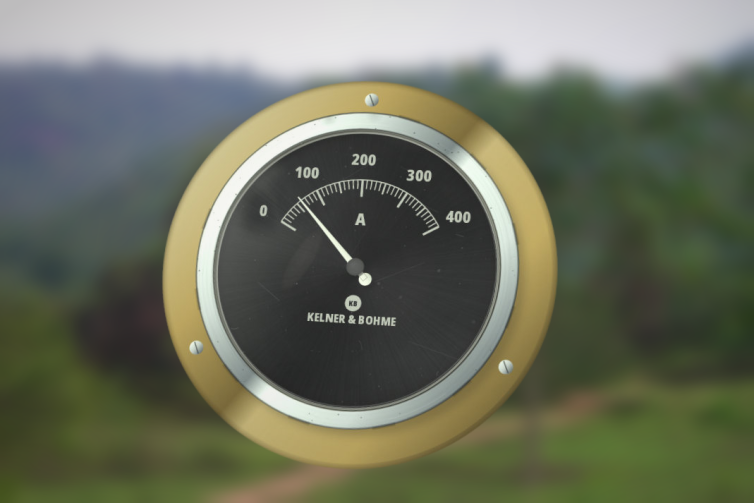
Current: 60 A
